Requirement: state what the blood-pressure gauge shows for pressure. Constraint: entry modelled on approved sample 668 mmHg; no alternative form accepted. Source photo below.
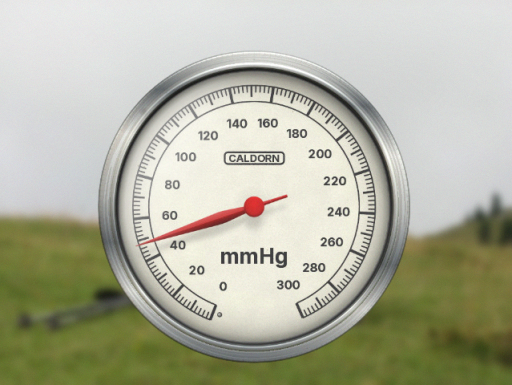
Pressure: 48 mmHg
